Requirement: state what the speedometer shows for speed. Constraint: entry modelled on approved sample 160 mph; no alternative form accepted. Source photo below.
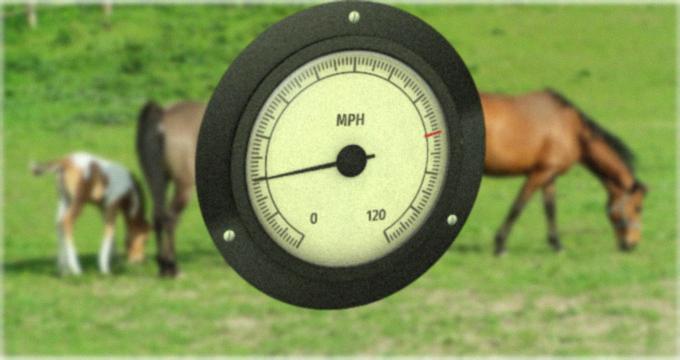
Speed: 20 mph
